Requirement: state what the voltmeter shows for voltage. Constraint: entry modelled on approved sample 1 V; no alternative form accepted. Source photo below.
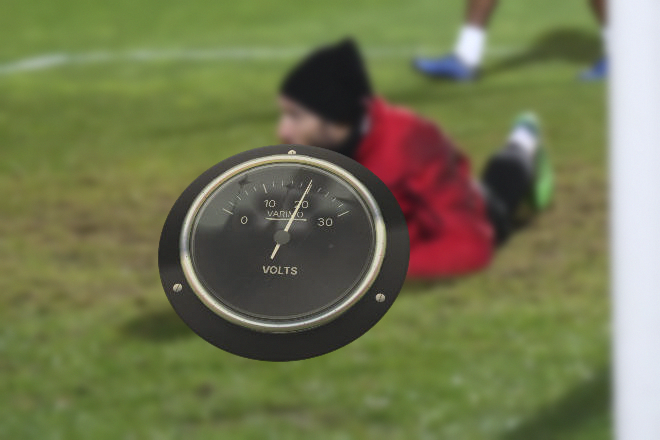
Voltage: 20 V
